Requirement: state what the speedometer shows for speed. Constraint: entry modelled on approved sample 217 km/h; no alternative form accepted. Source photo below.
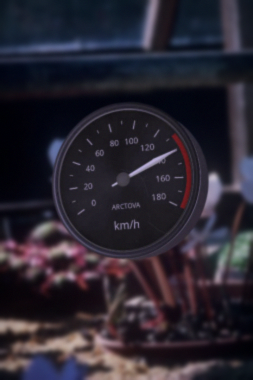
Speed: 140 km/h
